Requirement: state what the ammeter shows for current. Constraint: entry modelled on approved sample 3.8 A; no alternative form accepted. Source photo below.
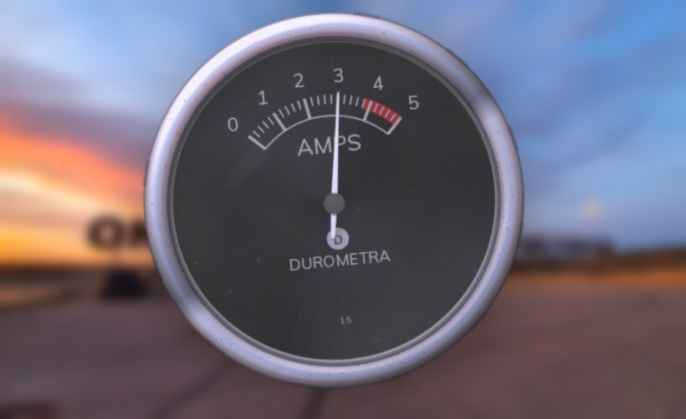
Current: 3 A
